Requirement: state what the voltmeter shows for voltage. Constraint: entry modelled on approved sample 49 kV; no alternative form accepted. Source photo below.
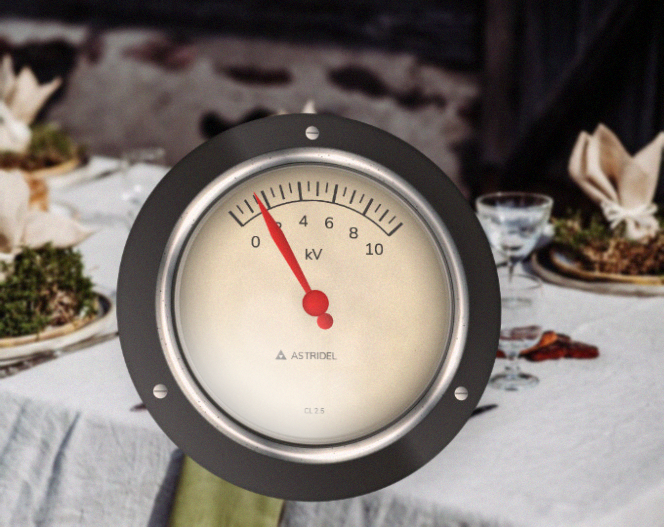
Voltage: 1.5 kV
